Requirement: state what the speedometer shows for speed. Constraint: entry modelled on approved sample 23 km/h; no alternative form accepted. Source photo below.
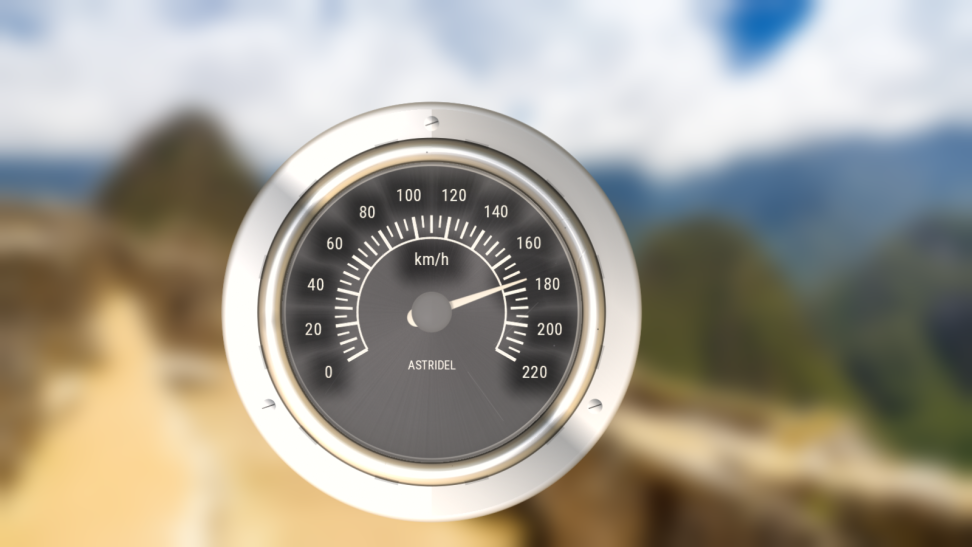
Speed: 175 km/h
